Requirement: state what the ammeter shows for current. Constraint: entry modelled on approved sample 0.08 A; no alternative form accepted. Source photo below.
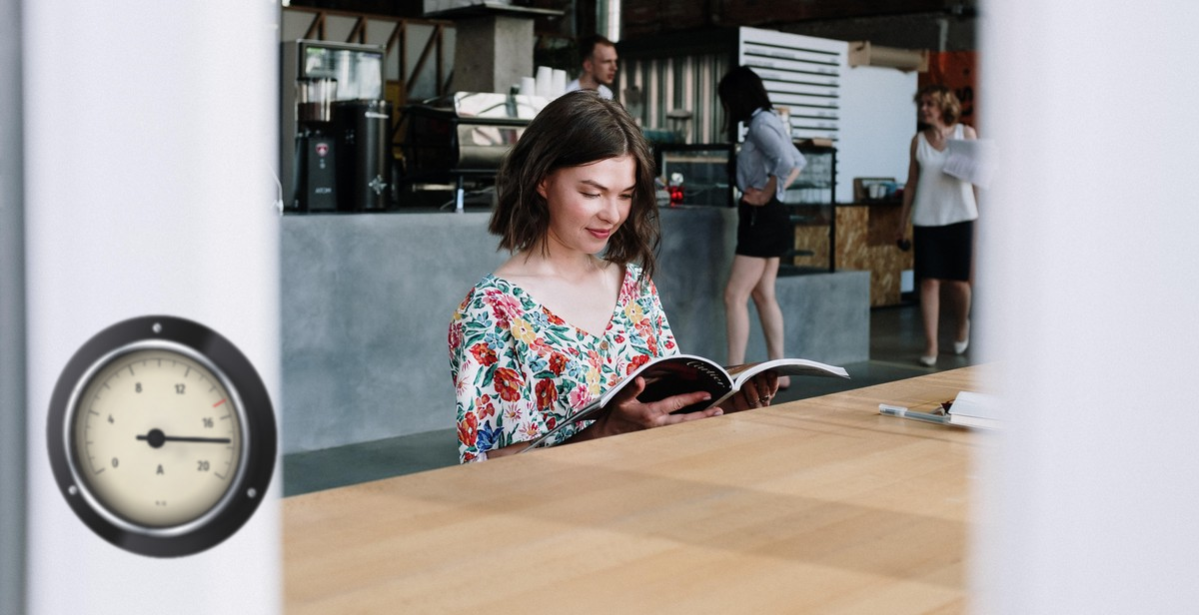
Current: 17.5 A
